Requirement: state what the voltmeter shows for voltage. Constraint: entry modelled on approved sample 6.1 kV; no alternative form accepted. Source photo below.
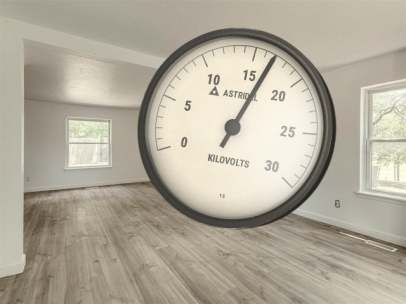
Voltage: 17 kV
